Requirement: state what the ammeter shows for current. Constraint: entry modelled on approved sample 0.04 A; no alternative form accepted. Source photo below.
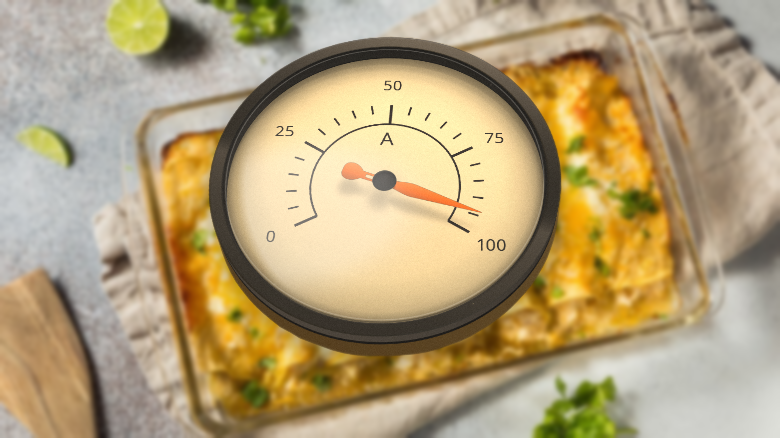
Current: 95 A
